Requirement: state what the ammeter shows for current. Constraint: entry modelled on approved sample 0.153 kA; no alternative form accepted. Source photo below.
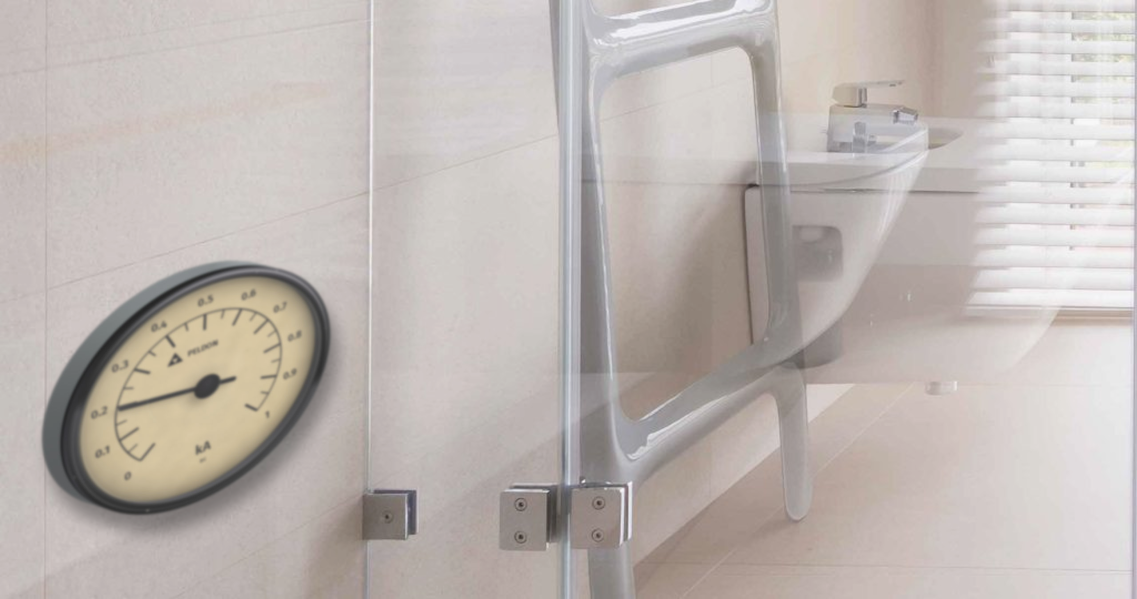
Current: 0.2 kA
